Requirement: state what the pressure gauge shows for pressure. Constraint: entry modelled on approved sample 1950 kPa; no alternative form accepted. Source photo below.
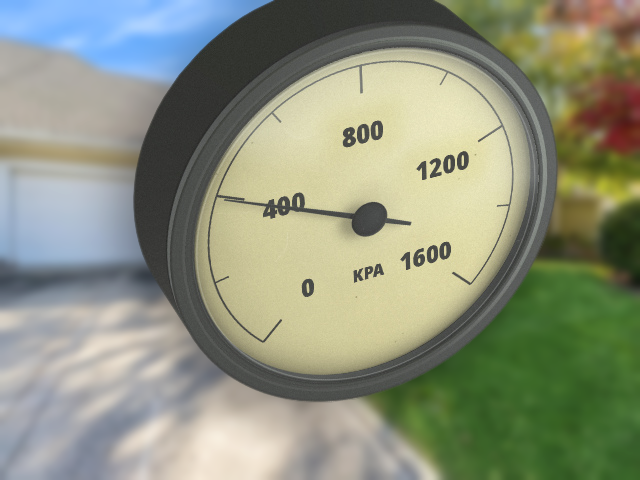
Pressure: 400 kPa
